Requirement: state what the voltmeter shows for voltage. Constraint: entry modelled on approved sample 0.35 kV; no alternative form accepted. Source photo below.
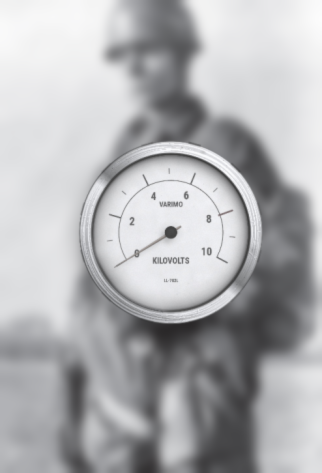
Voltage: 0 kV
